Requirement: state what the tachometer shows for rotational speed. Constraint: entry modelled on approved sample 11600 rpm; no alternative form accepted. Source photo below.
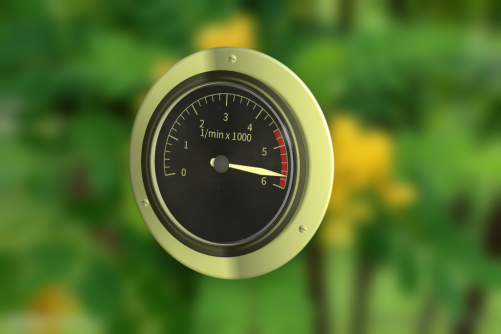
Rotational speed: 5700 rpm
